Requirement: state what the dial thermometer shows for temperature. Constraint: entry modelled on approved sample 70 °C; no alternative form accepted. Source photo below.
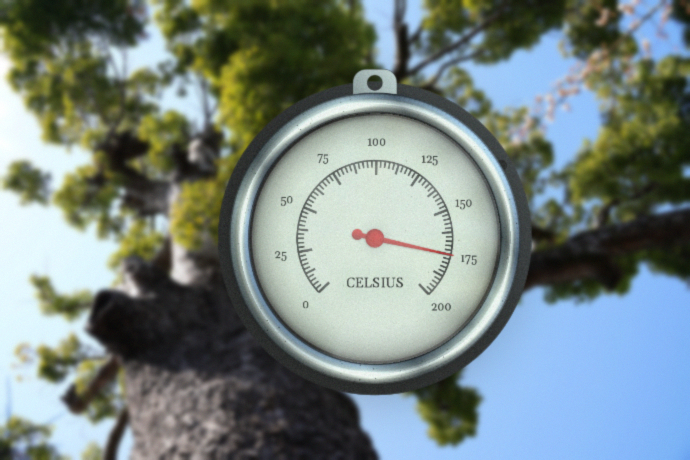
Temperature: 175 °C
